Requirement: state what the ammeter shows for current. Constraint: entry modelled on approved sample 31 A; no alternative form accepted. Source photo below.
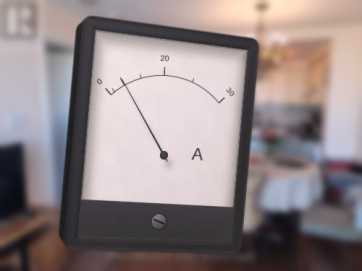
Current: 10 A
